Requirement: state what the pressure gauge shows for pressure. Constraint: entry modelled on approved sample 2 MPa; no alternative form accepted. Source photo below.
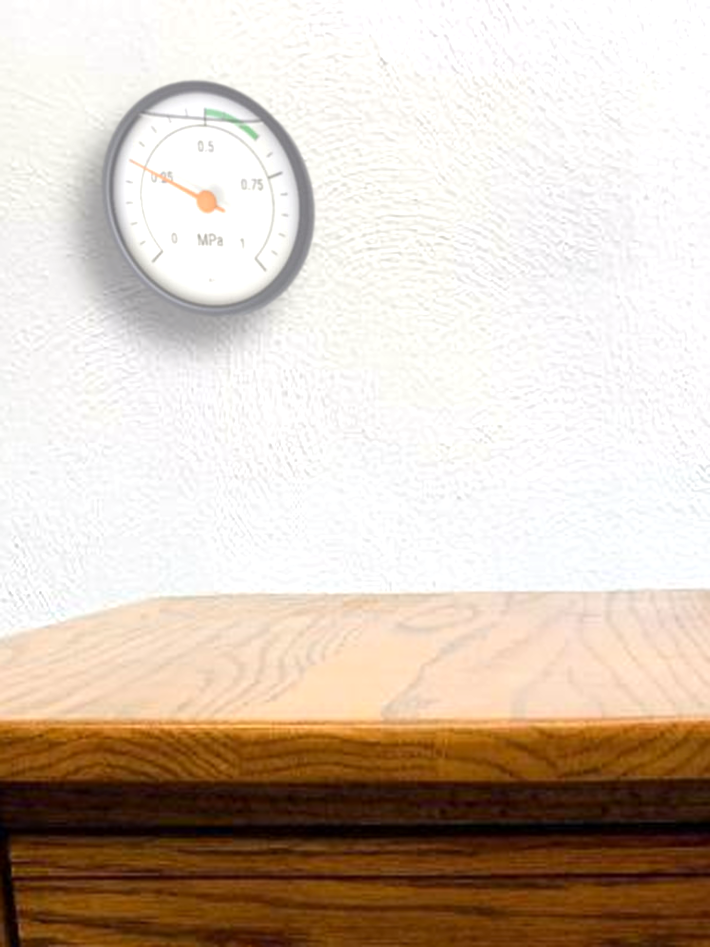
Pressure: 0.25 MPa
